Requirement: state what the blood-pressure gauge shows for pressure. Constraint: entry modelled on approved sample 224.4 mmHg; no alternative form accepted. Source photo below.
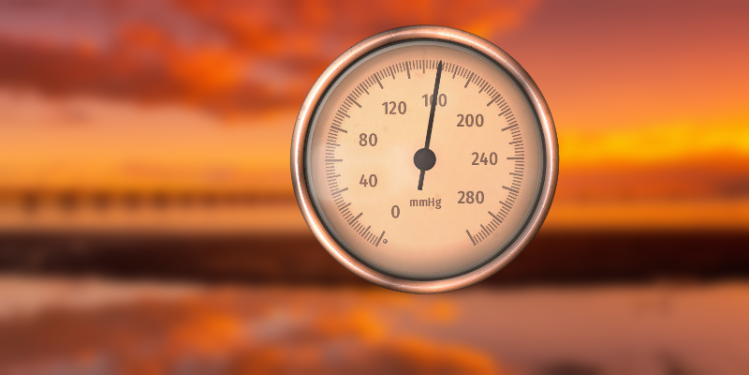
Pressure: 160 mmHg
